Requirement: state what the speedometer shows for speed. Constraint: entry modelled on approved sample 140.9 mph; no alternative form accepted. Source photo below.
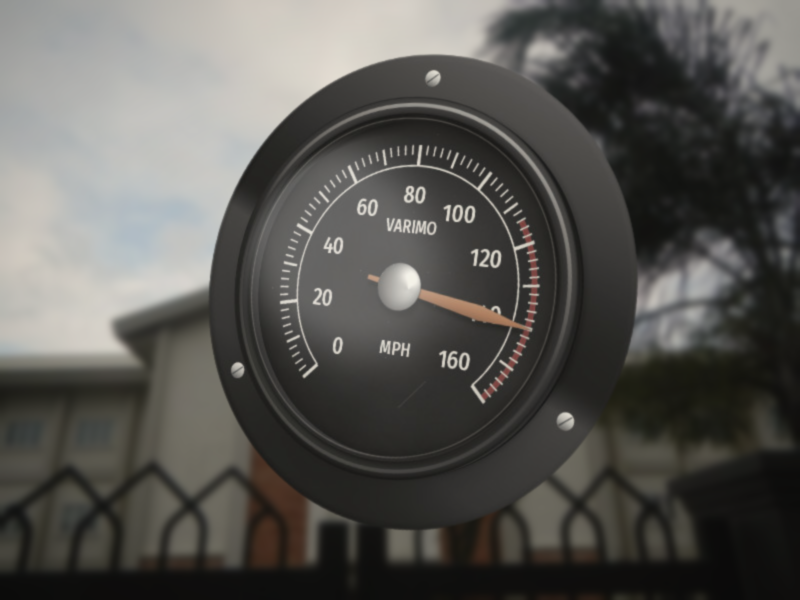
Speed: 140 mph
